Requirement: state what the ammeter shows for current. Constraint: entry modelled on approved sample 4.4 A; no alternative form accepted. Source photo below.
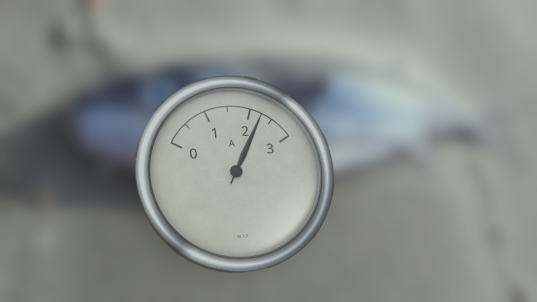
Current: 2.25 A
